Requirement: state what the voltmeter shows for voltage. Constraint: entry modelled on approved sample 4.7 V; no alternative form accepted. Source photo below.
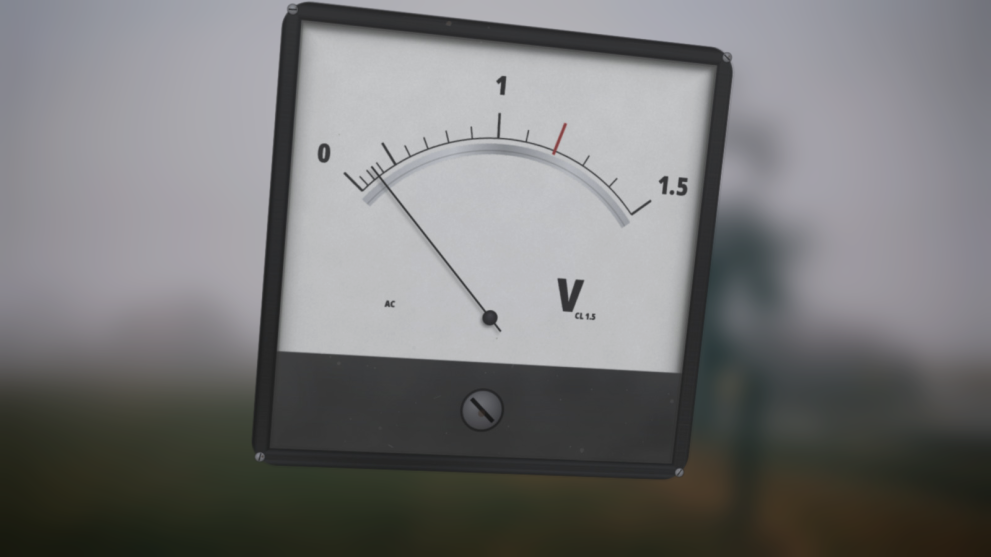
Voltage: 0.35 V
